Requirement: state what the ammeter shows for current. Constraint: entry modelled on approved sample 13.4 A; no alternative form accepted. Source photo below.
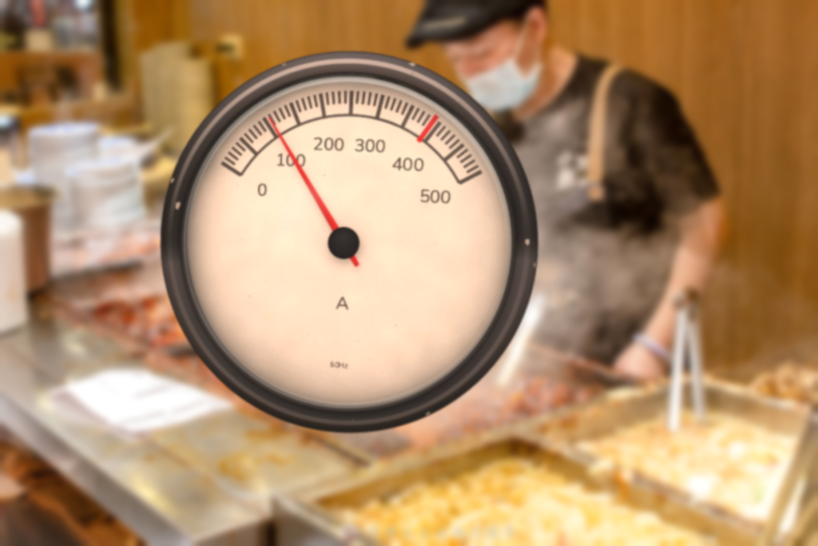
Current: 110 A
